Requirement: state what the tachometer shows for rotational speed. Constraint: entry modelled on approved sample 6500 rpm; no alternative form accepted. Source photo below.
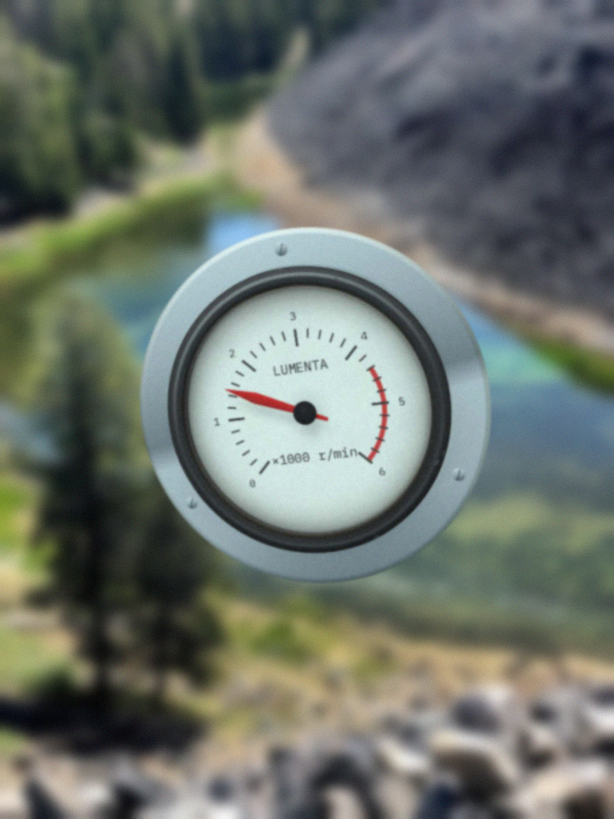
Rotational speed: 1500 rpm
